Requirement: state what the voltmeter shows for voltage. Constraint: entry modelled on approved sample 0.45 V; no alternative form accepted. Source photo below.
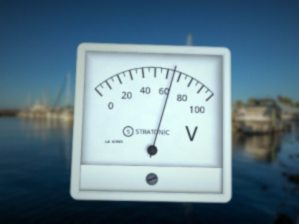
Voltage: 65 V
